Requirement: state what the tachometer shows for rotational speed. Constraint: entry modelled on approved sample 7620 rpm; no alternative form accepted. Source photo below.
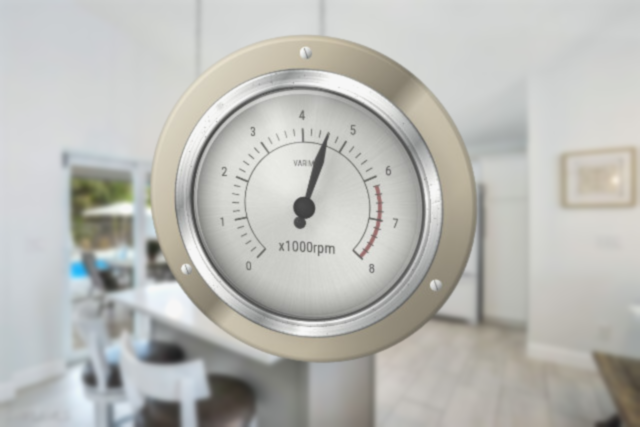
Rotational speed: 4600 rpm
